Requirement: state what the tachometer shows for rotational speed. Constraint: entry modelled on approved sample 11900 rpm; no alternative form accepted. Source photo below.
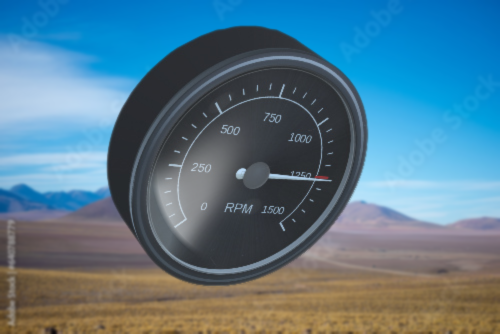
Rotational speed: 1250 rpm
